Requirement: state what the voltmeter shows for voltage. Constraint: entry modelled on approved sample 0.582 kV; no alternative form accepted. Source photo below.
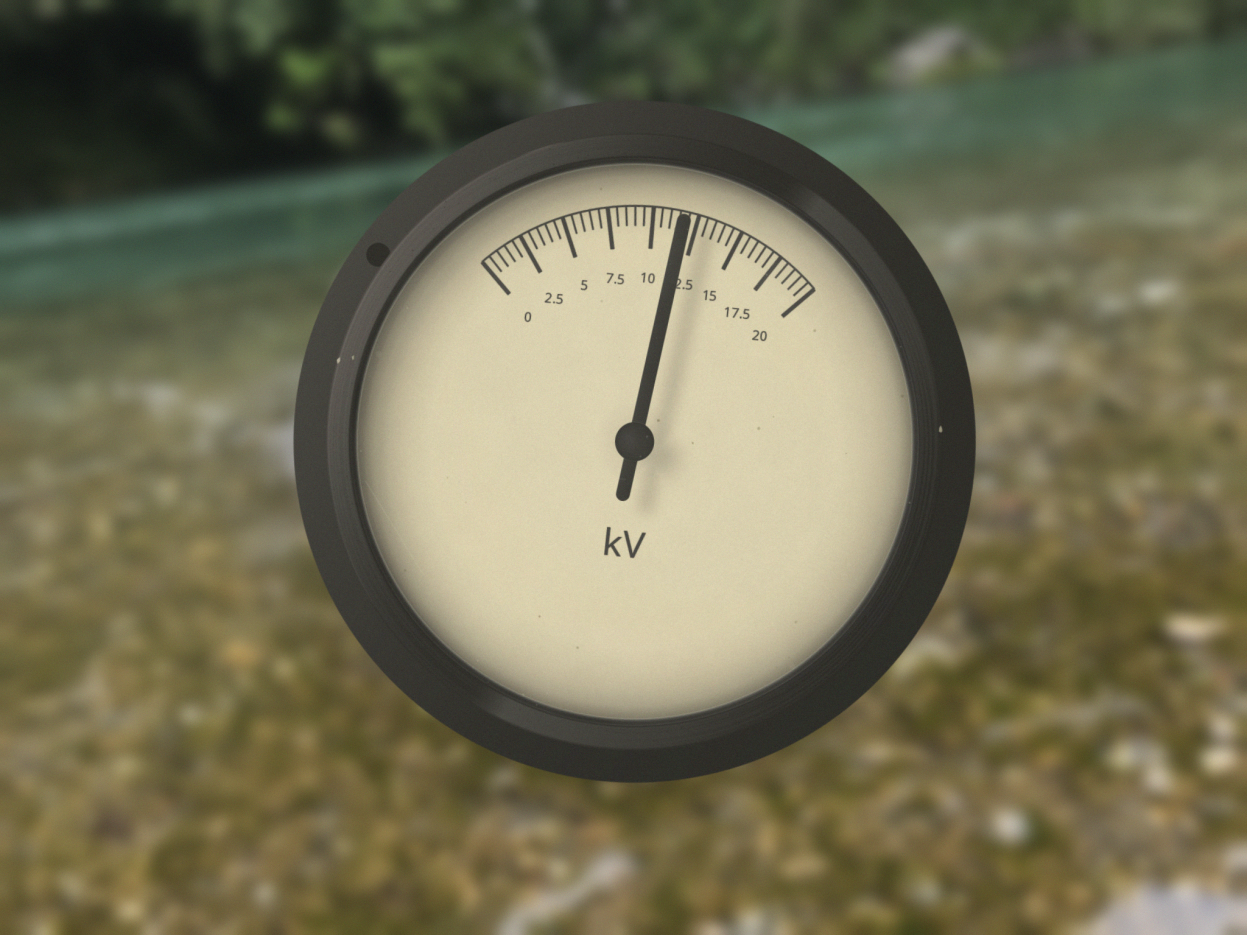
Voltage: 11.75 kV
